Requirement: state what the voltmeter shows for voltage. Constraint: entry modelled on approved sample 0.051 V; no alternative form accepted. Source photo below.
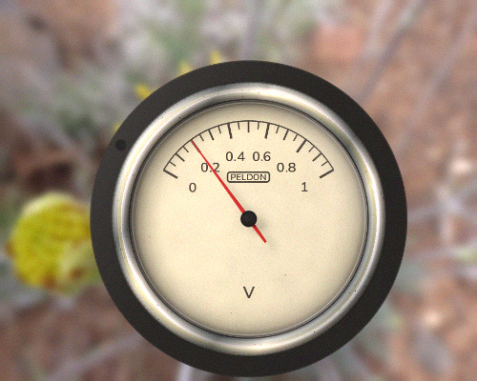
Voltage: 0.2 V
